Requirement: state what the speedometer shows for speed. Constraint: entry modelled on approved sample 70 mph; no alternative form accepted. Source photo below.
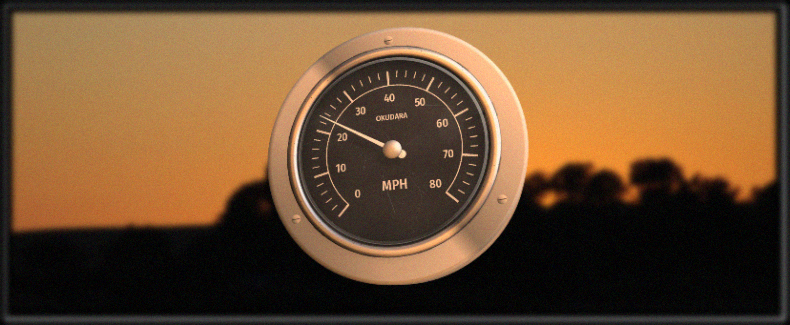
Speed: 23 mph
